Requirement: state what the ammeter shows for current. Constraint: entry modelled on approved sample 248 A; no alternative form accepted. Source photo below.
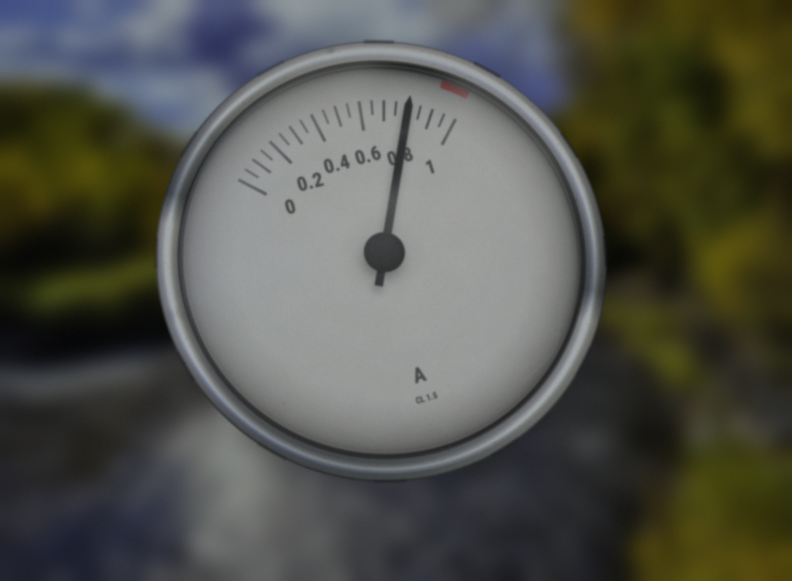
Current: 0.8 A
